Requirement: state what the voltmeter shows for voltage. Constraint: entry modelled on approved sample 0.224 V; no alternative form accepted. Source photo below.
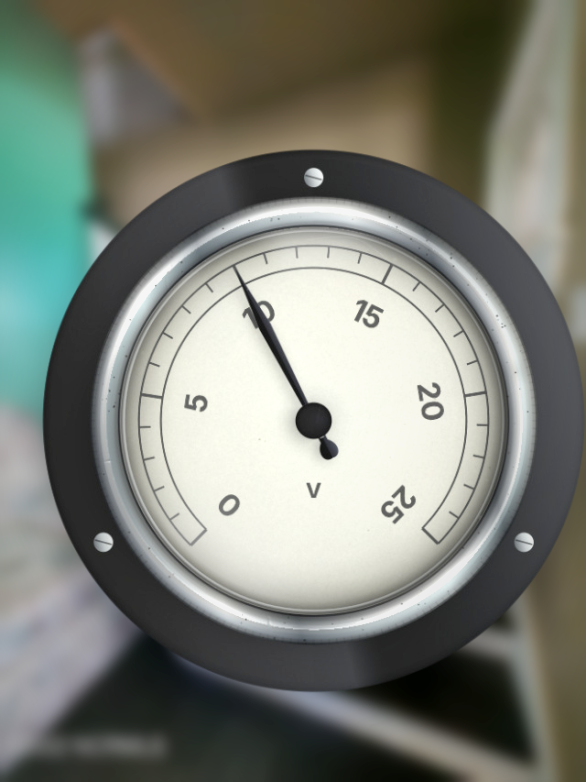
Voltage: 10 V
